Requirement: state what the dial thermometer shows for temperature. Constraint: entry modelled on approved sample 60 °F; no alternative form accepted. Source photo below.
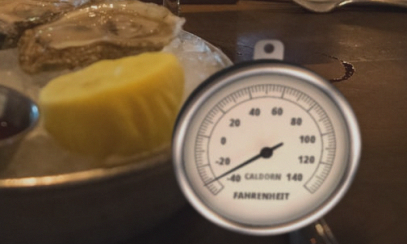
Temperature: -30 °F
